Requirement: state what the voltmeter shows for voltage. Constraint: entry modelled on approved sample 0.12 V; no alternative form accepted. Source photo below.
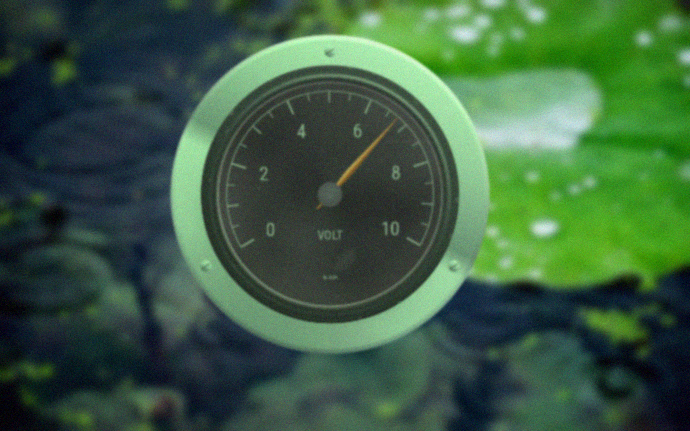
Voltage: 6.75 V
